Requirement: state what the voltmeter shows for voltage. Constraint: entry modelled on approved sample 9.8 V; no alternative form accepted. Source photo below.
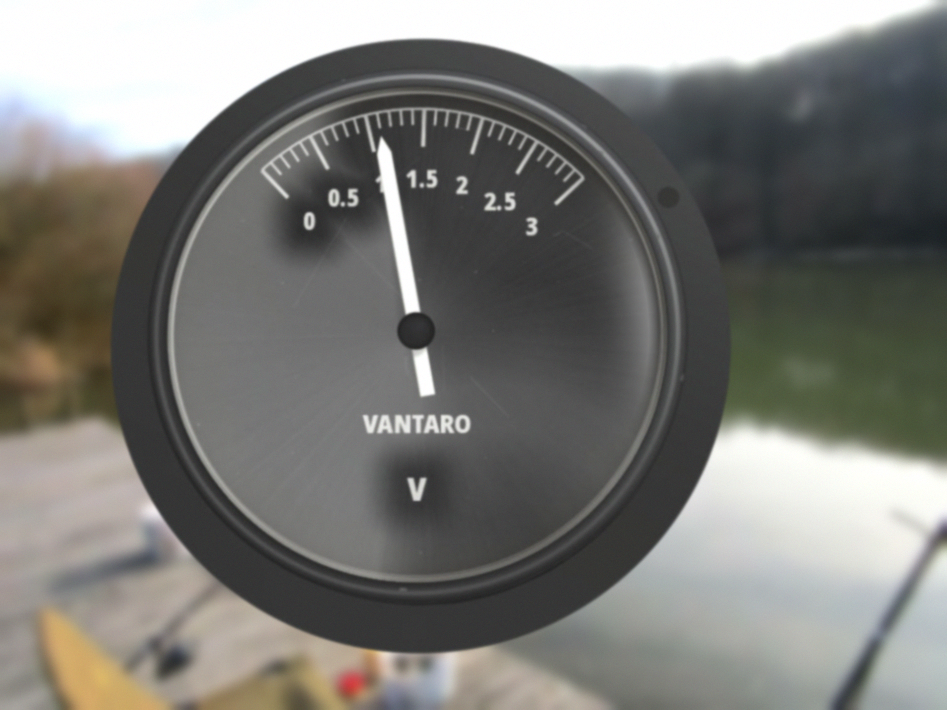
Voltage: 1.1 V
